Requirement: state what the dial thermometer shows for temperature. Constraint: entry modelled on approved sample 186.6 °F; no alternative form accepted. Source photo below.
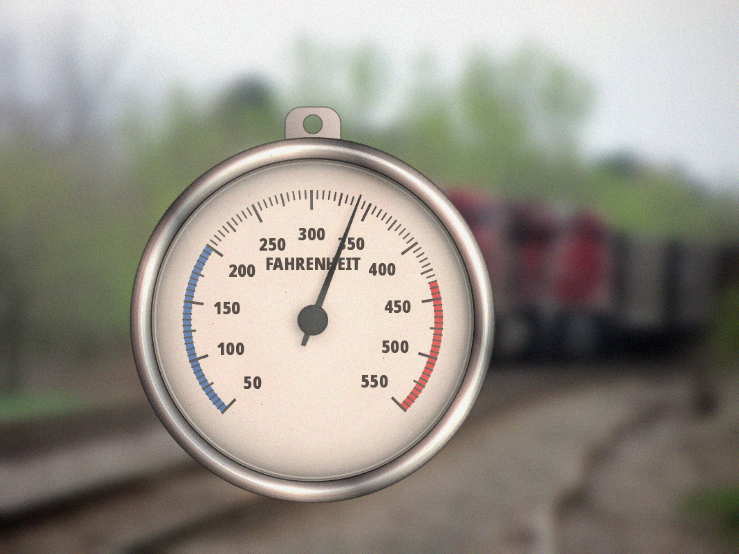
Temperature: 340 °F
